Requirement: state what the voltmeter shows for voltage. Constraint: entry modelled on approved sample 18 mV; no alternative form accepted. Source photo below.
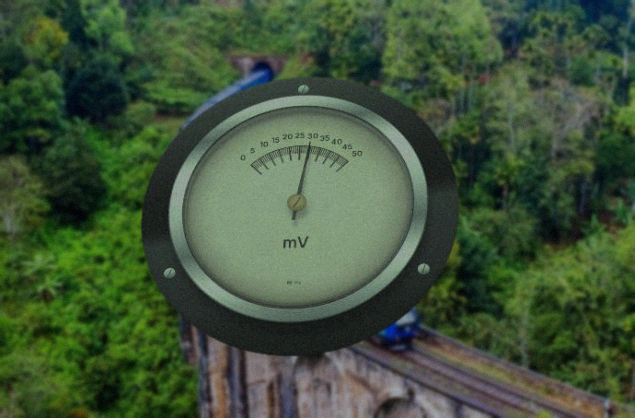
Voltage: 30 mV
